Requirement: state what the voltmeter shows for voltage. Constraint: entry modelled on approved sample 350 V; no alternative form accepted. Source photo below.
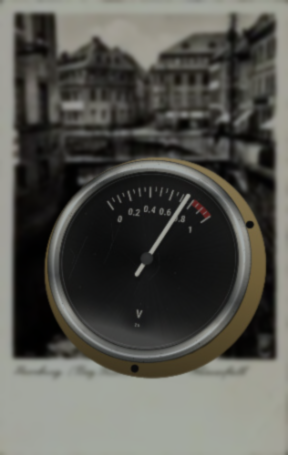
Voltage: 0.75 V
